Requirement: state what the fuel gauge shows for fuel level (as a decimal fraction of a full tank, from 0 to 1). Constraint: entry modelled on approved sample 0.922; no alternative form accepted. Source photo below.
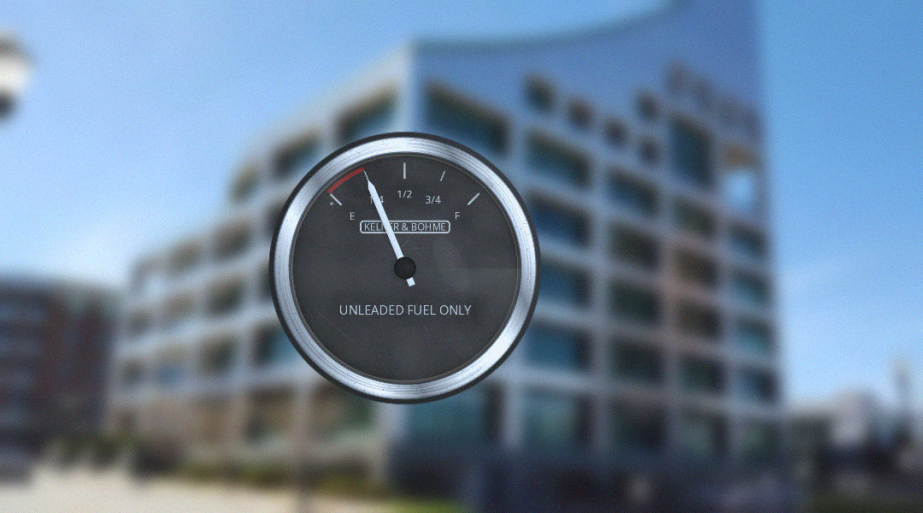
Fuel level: 0.25
